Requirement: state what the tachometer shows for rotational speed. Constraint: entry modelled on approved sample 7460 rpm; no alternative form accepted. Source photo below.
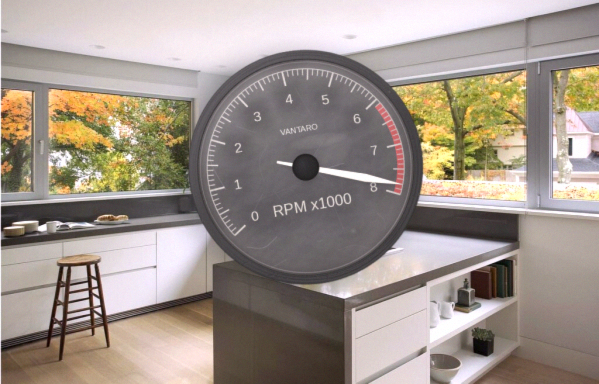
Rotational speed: 7800 rpm
